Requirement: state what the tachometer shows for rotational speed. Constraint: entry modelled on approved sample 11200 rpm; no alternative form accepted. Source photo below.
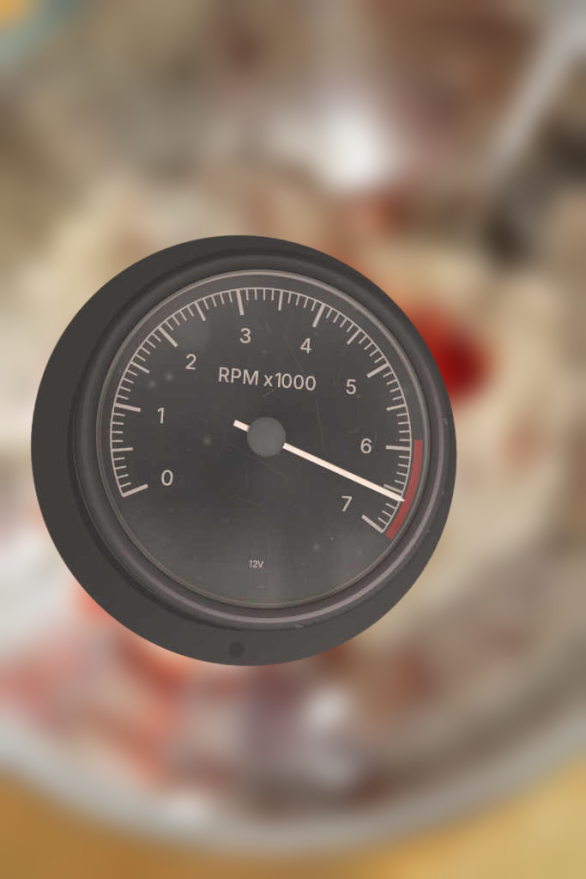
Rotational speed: 6600 rpm
